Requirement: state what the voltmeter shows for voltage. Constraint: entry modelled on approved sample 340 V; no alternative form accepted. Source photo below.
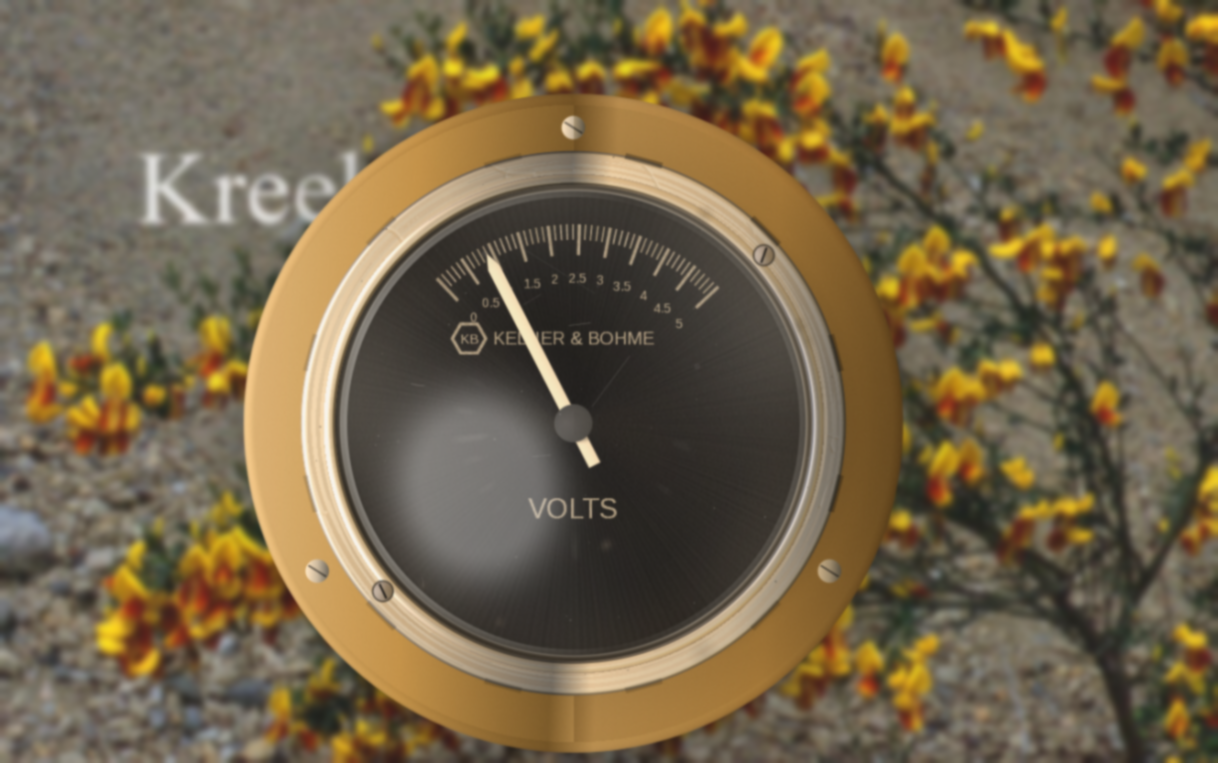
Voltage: 0.9 V
